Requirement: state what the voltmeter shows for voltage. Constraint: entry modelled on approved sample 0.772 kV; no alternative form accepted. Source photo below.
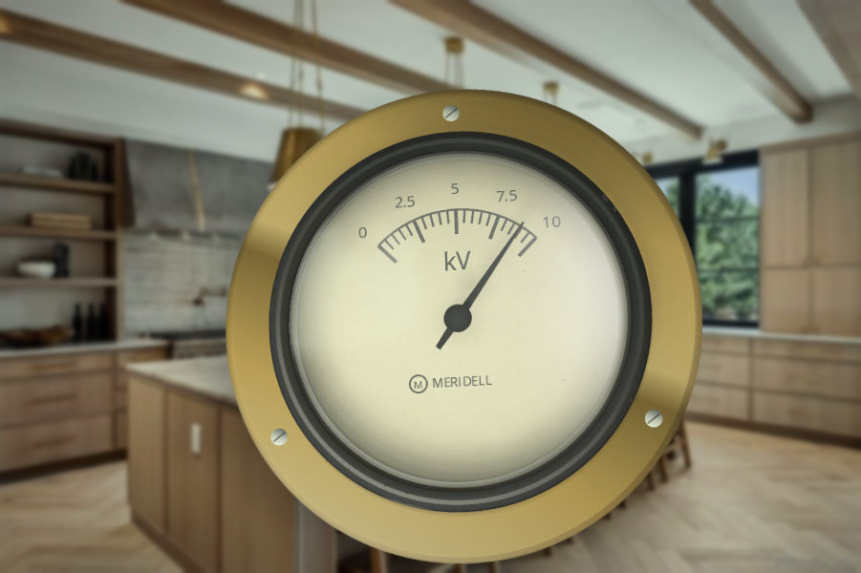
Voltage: 9 kV
